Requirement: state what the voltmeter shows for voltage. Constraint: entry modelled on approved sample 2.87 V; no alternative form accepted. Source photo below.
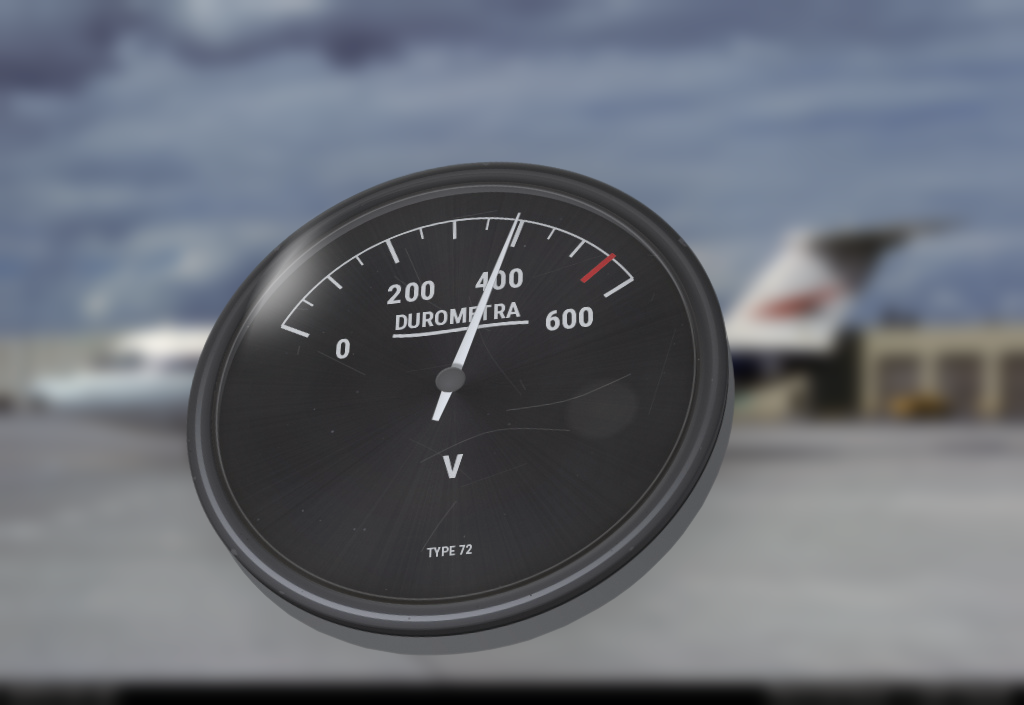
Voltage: 400 V
